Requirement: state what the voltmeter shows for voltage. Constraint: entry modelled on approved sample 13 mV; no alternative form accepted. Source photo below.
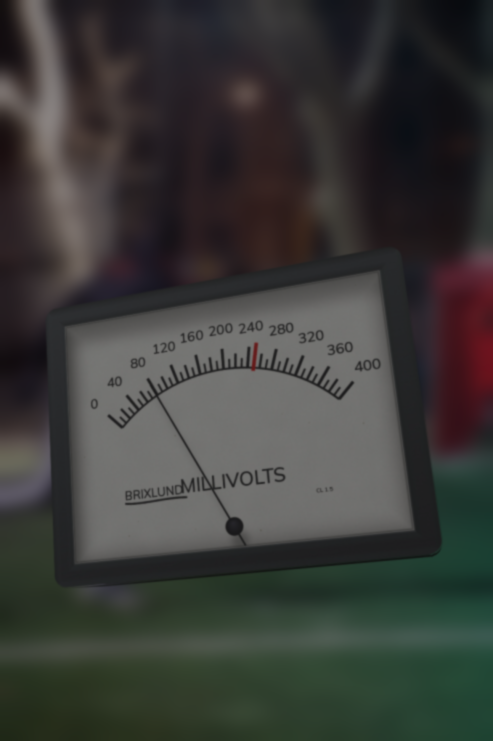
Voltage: 80 mV
